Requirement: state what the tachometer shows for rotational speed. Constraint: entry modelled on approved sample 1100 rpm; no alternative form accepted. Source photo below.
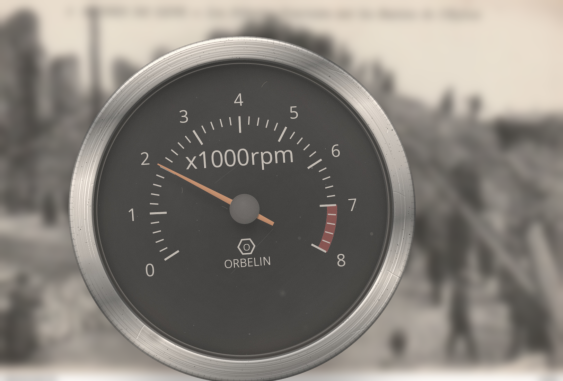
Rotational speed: 2000 rpm
